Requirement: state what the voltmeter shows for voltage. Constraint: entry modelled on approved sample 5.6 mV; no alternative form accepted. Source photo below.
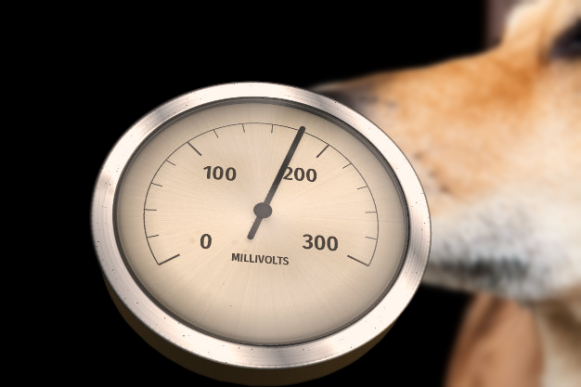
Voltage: 180 mV
